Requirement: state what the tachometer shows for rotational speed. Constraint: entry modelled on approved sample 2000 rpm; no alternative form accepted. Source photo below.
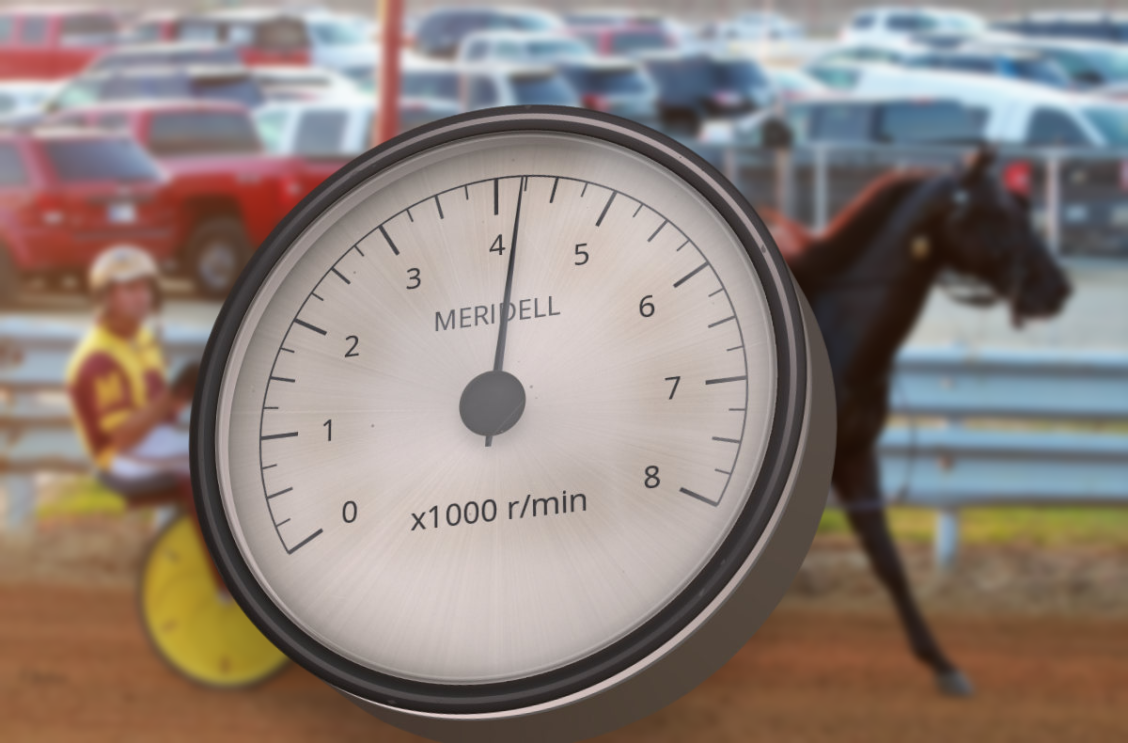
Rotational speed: 4250 rpm
